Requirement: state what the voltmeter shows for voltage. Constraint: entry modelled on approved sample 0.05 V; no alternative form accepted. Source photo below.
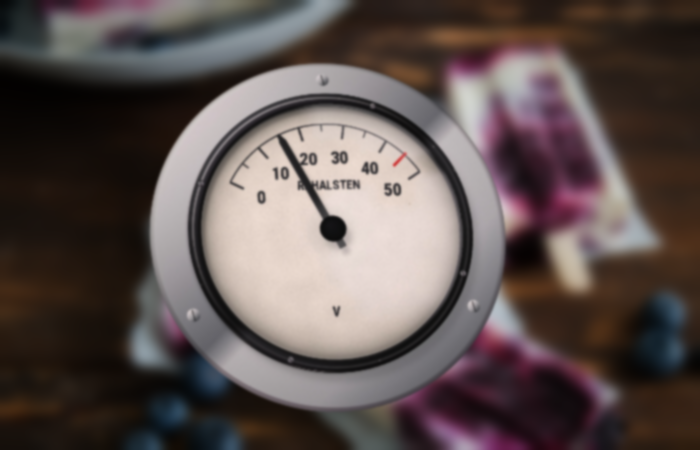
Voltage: 15 V
